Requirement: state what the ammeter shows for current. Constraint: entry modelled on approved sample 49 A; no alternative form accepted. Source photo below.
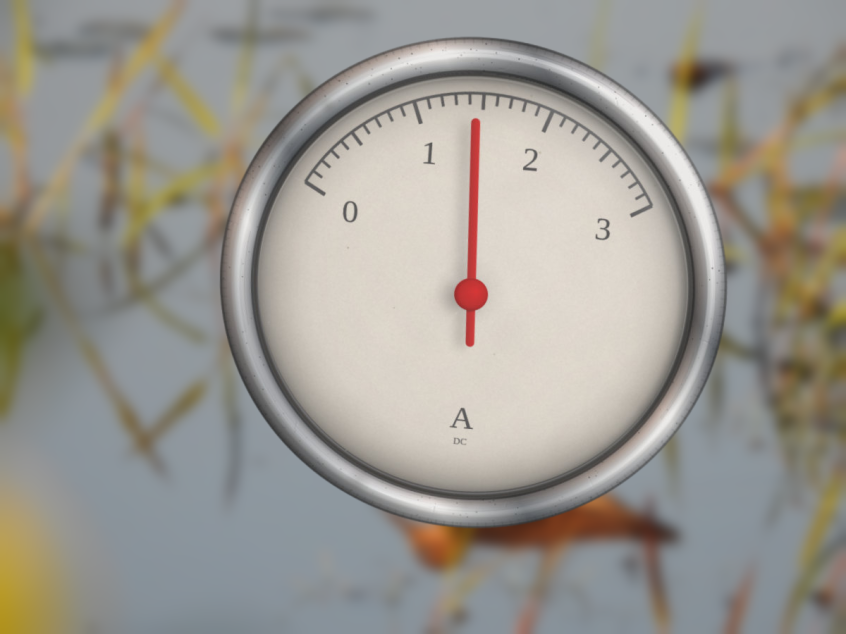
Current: 1.45 A
